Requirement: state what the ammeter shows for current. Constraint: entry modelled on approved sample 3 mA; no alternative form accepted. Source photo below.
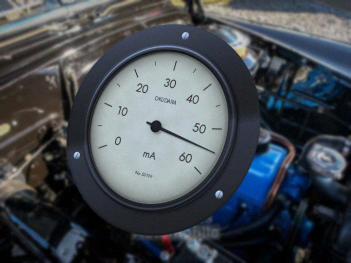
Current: 55 mA
